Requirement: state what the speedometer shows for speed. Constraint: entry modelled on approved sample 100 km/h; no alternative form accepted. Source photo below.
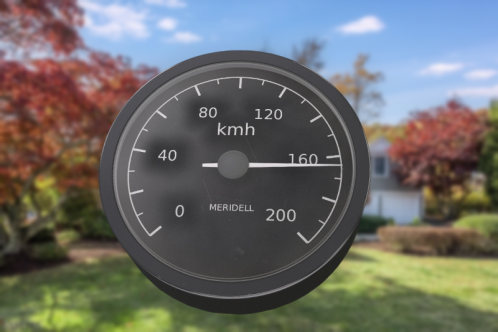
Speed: 165 km/h
